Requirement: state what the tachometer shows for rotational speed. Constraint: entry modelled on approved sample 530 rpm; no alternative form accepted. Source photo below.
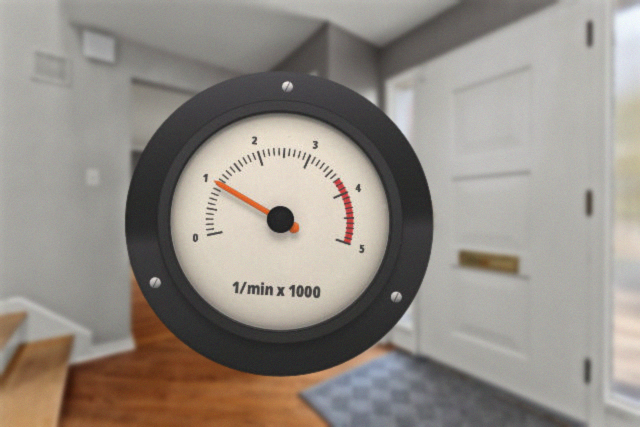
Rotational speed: 1000 rpm
